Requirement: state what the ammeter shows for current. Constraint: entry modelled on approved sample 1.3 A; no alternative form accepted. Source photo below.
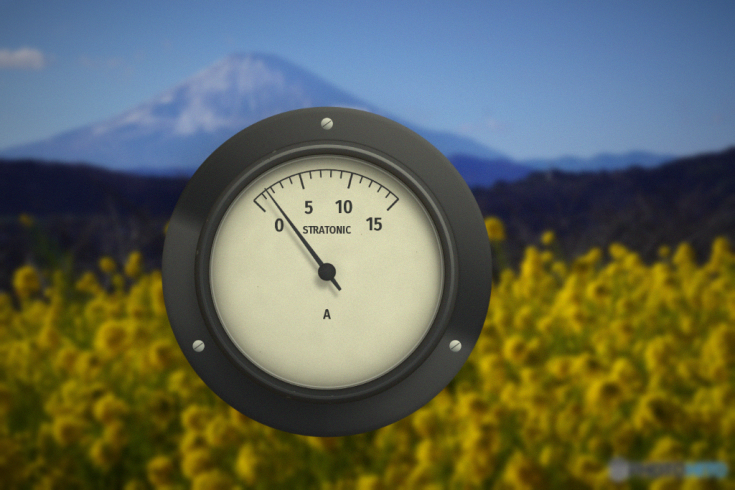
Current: 1.5 A
